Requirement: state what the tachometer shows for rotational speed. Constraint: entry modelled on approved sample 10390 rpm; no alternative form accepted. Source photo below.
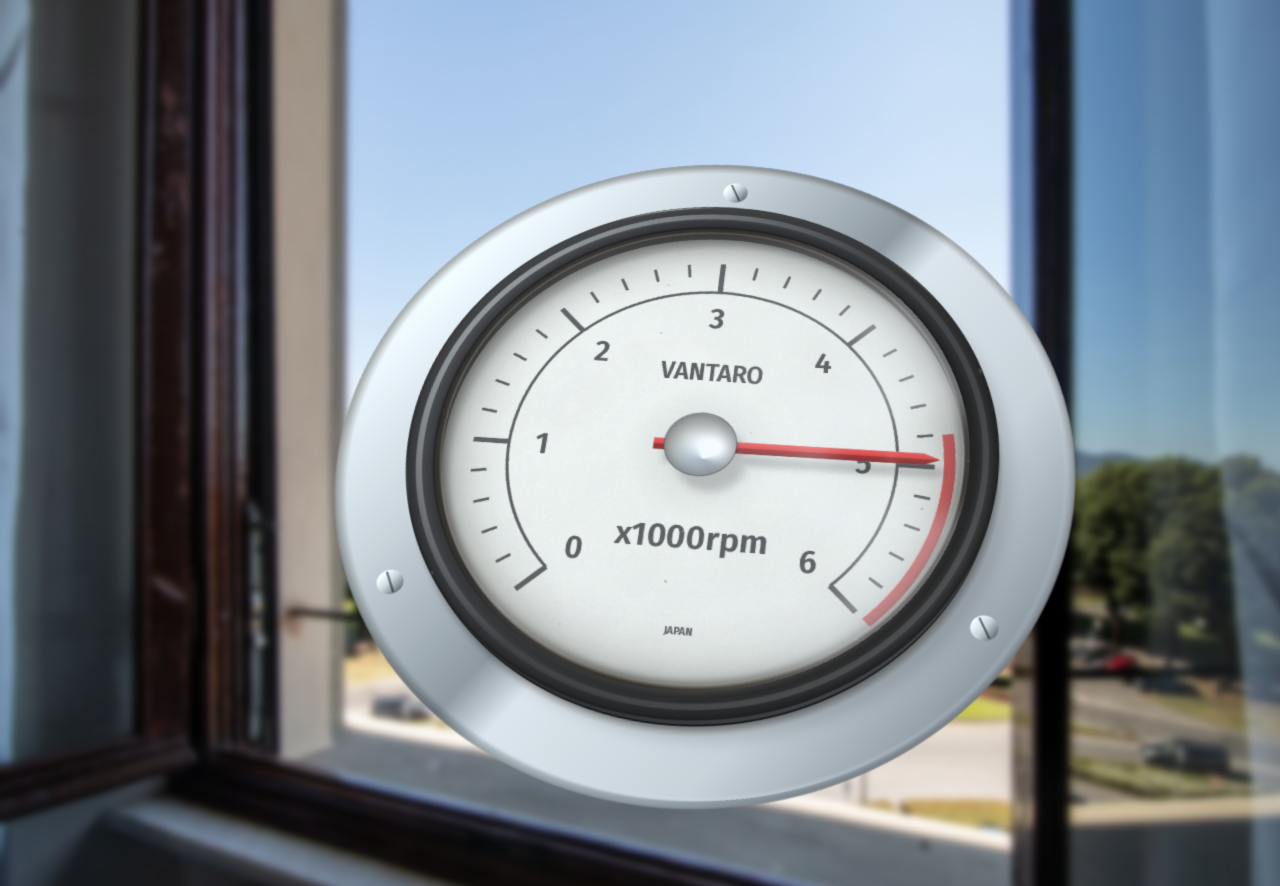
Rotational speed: 5000 rpm
